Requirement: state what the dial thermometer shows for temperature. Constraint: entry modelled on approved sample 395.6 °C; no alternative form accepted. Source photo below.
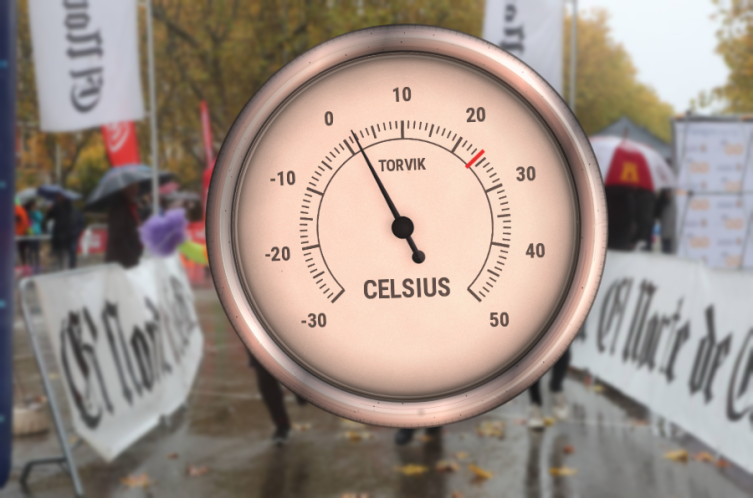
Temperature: 2 °C
